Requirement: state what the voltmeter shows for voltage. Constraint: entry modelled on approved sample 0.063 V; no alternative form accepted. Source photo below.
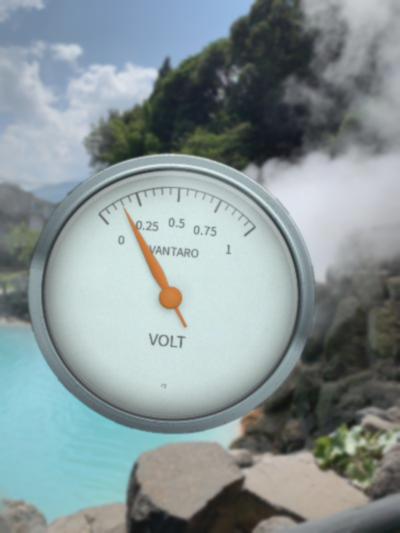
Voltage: 0.15 V
